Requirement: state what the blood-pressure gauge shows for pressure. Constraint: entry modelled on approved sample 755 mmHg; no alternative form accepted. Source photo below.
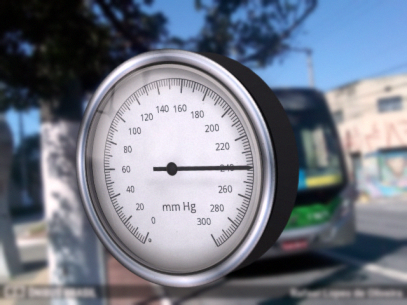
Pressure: 240 mmHg
